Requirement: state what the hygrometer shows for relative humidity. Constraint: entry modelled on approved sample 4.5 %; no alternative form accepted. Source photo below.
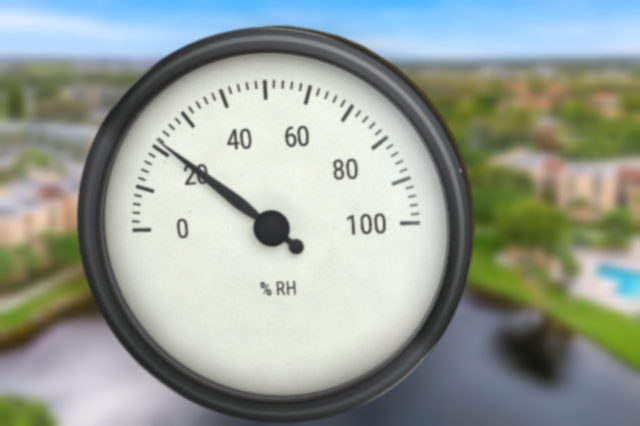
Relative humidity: 22 %
